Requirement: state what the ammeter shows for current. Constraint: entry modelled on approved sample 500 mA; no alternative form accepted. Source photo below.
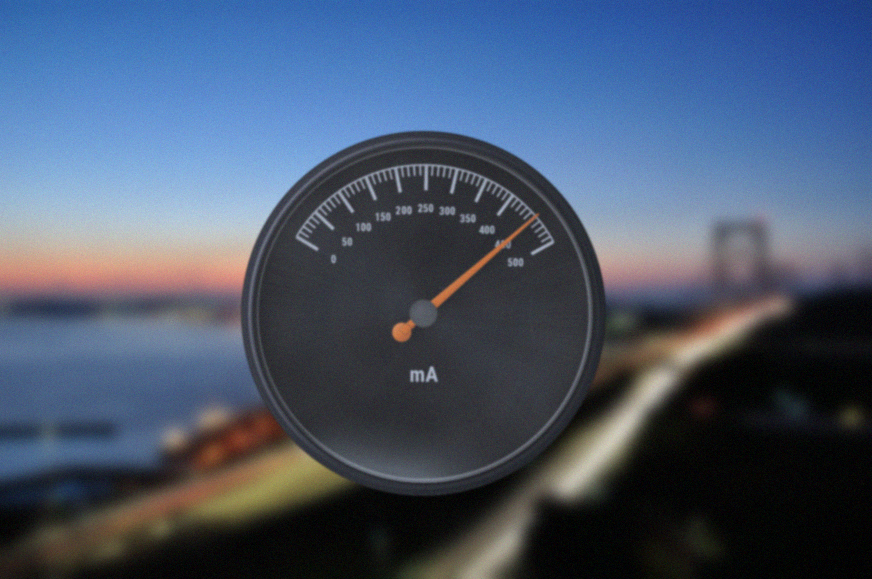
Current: 450 mA
